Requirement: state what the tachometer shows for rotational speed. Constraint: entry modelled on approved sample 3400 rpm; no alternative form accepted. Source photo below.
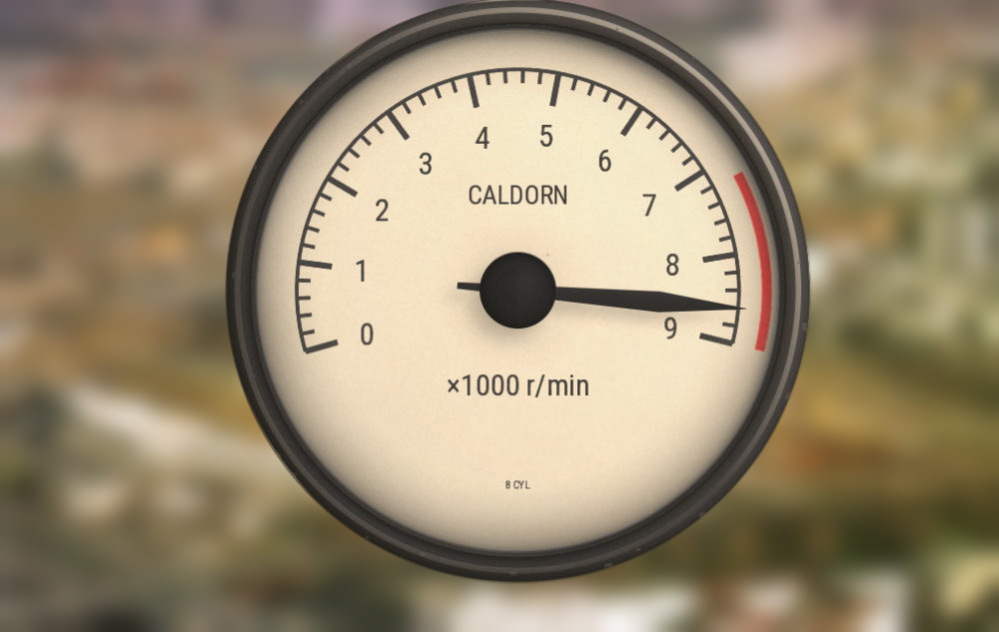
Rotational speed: 8600 rpm
